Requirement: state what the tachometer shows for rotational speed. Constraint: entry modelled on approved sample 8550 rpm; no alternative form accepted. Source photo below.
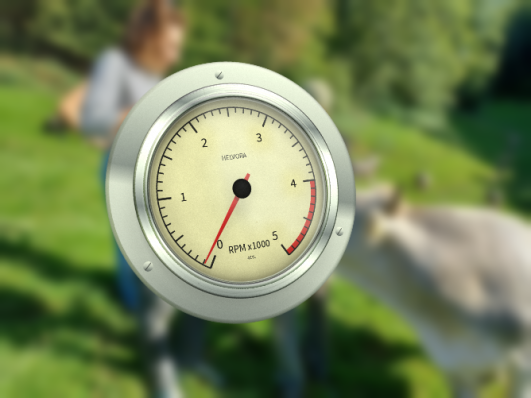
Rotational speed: 100 rpm
